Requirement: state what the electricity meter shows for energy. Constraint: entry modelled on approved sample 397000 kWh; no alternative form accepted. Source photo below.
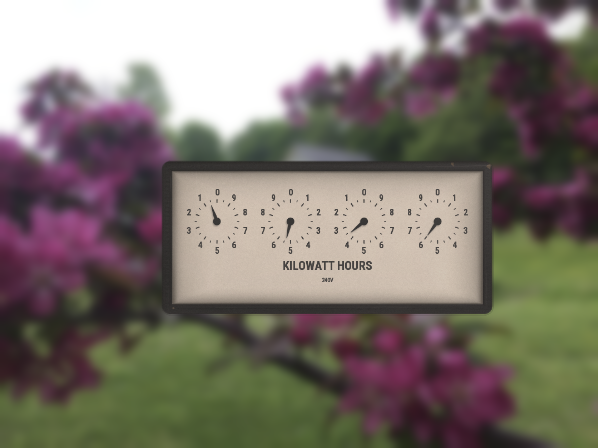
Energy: 536 kWh
